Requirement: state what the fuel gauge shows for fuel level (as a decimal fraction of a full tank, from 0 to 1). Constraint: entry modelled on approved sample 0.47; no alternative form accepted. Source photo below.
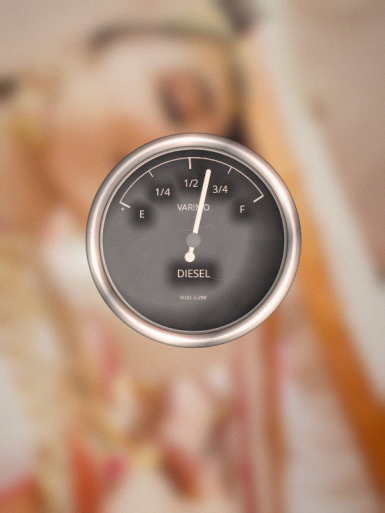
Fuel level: 0.625
